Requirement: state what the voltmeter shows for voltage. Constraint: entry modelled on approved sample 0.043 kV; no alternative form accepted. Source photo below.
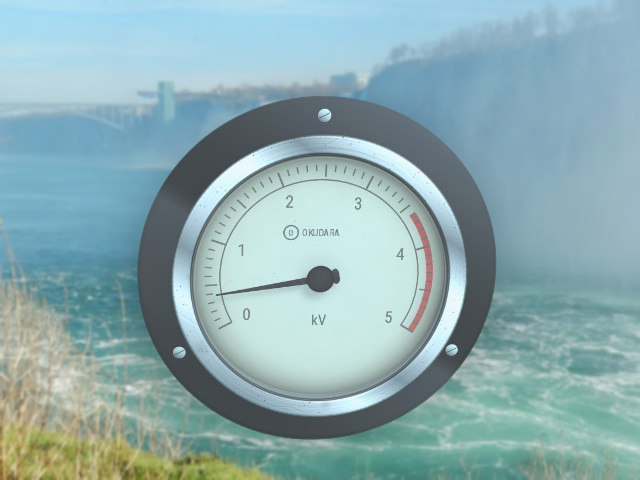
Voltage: 0.4 kV
